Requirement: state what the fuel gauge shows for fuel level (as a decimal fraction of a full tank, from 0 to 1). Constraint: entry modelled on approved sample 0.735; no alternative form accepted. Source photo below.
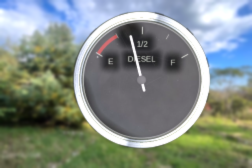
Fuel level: 0.375
